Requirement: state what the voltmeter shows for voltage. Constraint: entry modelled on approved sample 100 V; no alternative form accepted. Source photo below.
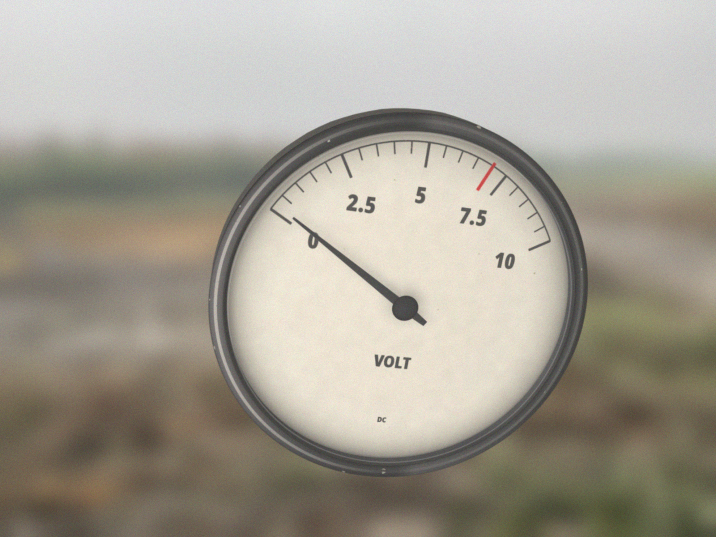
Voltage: 0.25 V
